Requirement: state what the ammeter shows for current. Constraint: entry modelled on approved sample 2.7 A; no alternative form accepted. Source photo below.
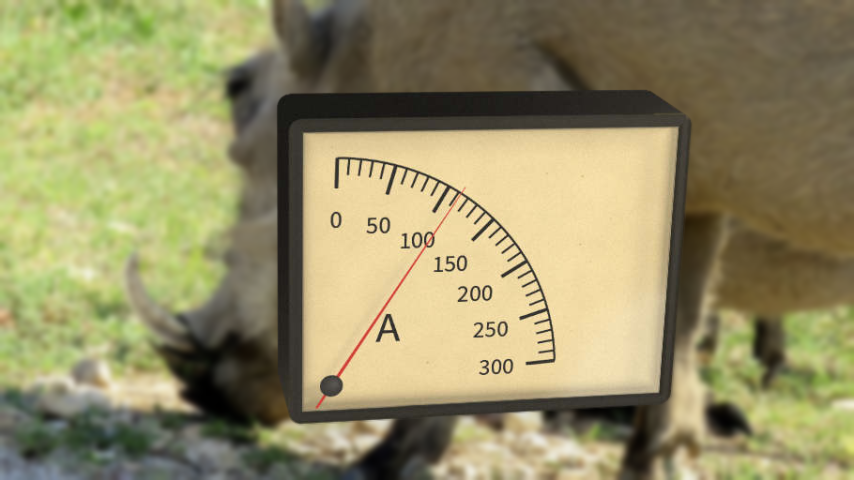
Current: 110 A
